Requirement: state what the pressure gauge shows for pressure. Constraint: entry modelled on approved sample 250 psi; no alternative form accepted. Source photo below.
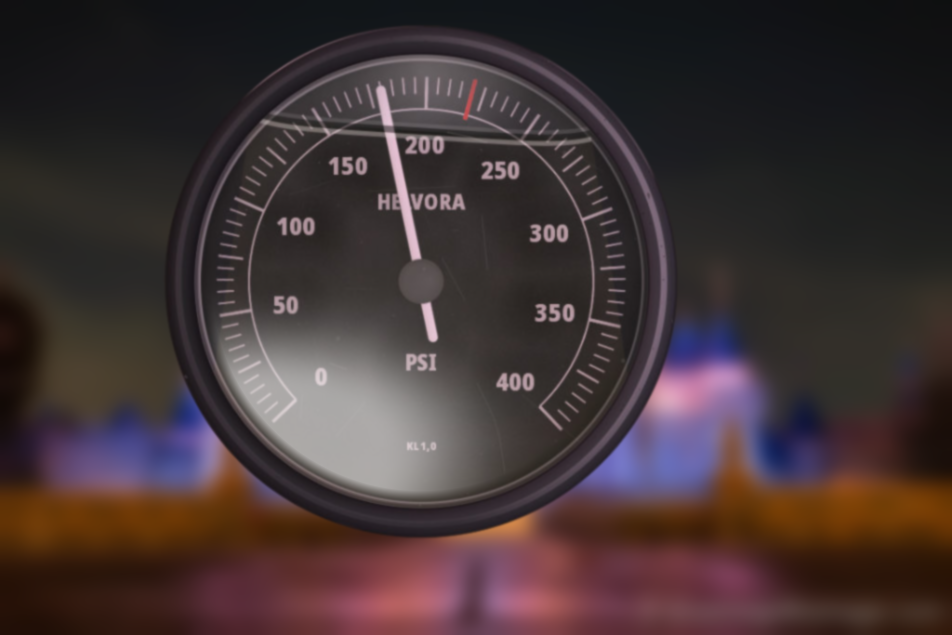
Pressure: 180 psi
